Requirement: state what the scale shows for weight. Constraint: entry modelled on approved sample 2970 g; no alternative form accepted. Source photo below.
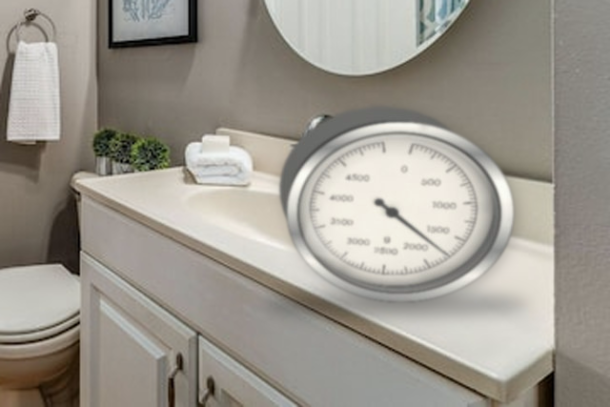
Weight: 1750 g
